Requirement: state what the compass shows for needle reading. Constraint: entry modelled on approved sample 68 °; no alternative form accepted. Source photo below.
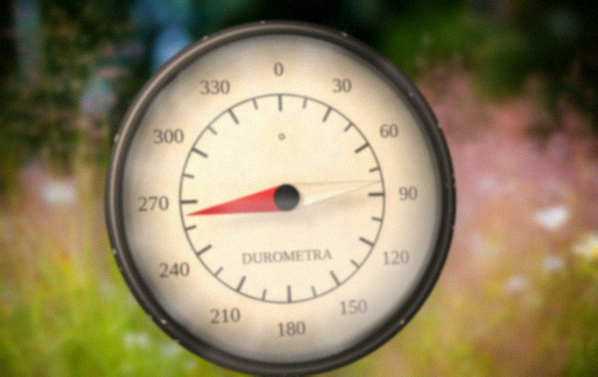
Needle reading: 262.5 °
